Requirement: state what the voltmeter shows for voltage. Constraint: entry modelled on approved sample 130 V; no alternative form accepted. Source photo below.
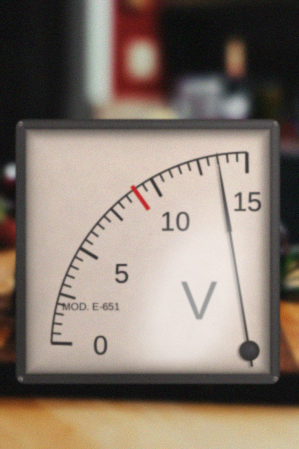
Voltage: 13.5 V
